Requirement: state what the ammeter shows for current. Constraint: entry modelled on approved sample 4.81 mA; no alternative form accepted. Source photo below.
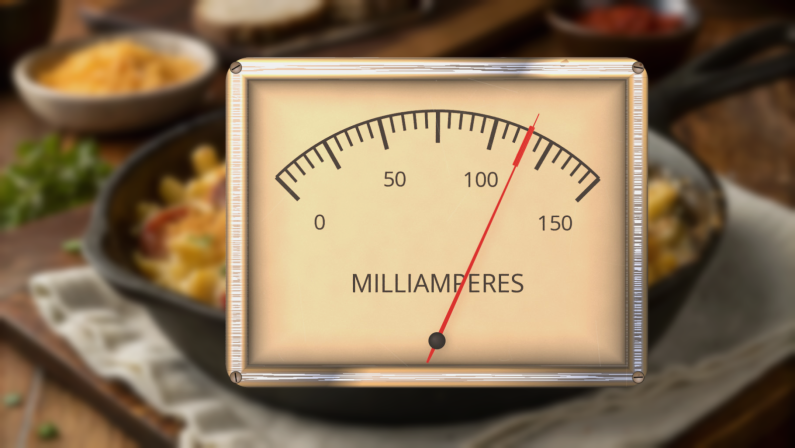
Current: 115 mA
